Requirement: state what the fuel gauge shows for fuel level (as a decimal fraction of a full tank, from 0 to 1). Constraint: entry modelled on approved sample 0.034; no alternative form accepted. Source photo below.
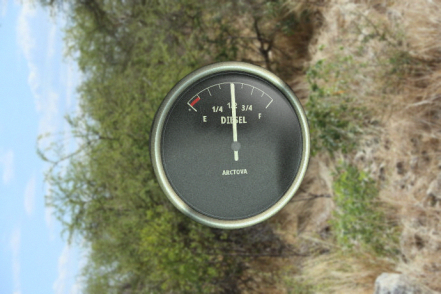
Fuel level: 0.5
